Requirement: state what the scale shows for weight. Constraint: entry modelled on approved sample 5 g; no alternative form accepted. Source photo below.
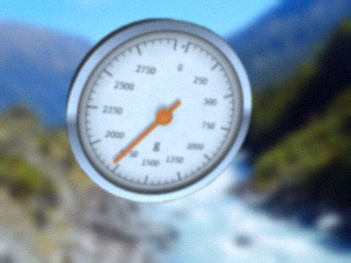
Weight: 1800 g
